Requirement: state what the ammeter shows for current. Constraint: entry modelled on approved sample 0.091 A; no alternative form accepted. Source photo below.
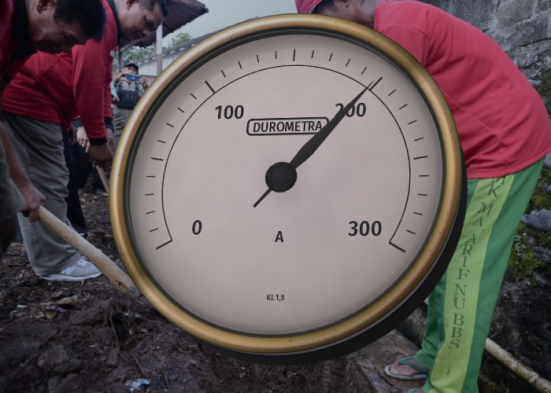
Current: 200 A
